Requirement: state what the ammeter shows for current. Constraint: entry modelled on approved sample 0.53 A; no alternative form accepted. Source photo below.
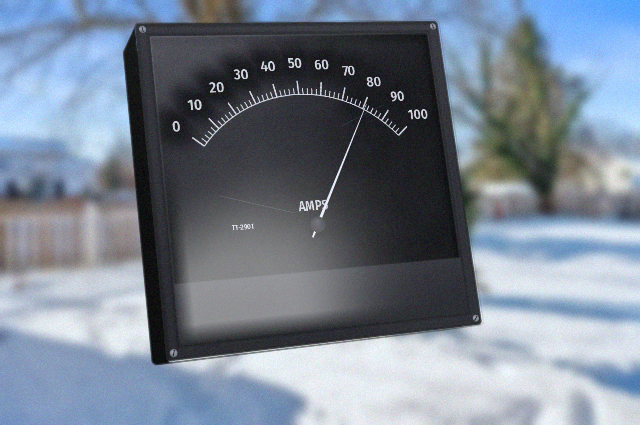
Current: 80 A
